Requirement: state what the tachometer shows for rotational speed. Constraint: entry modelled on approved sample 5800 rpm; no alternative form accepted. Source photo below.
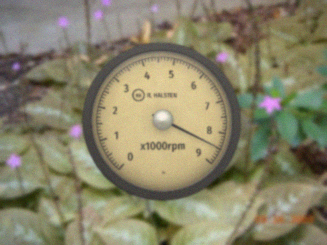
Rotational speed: 8500 rpm
